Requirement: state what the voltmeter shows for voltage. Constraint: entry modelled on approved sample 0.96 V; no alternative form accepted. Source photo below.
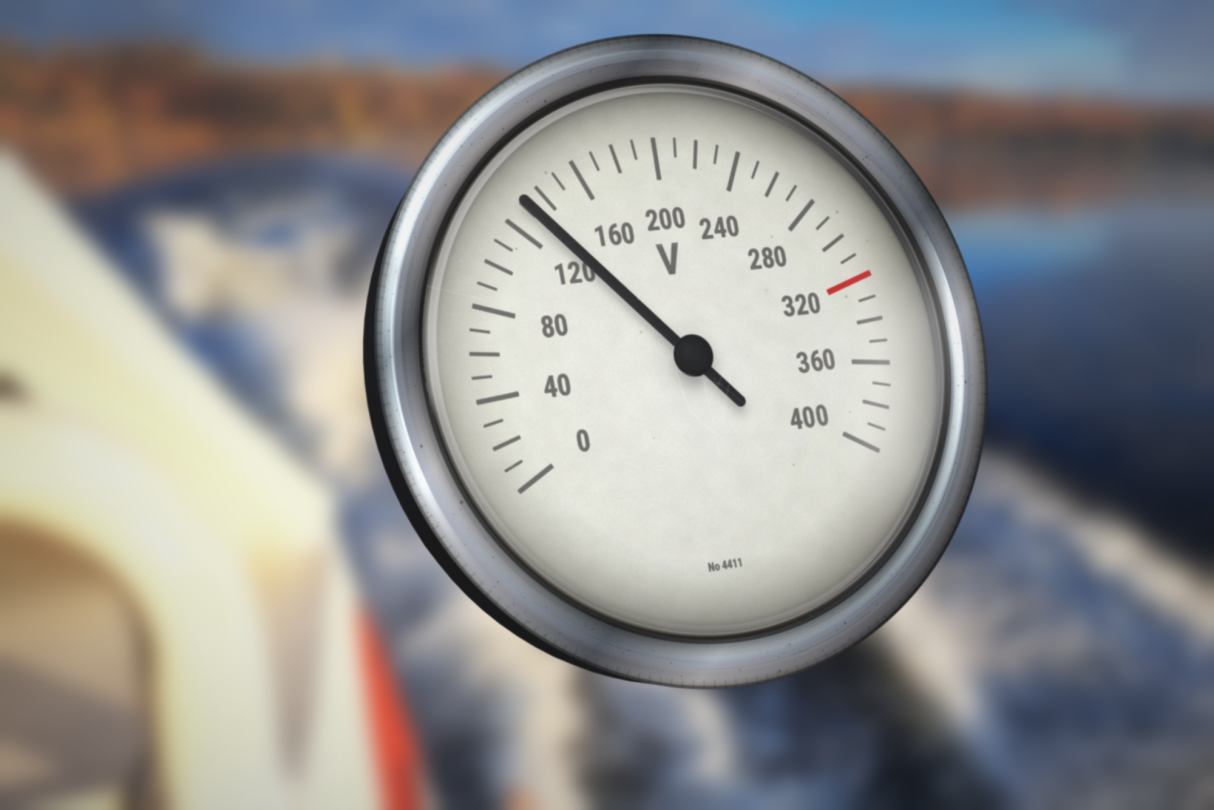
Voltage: 130 V
